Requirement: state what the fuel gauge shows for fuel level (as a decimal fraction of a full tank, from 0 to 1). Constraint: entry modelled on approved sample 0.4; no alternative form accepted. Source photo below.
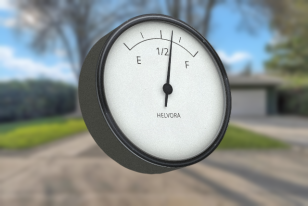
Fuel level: 0.625
